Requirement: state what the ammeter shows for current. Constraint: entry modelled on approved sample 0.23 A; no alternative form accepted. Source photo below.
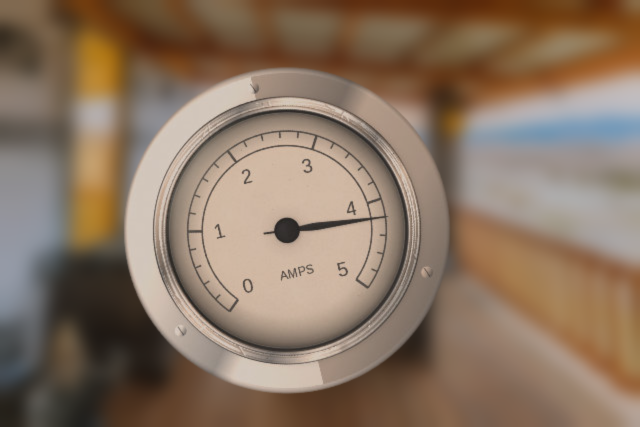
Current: 4.2 A
